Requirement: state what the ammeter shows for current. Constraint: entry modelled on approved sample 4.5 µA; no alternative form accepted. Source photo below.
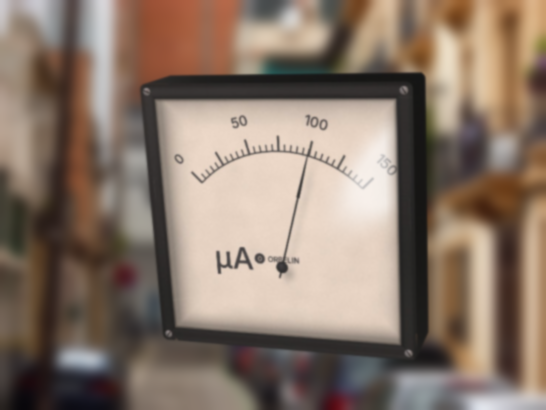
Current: 100 µA
